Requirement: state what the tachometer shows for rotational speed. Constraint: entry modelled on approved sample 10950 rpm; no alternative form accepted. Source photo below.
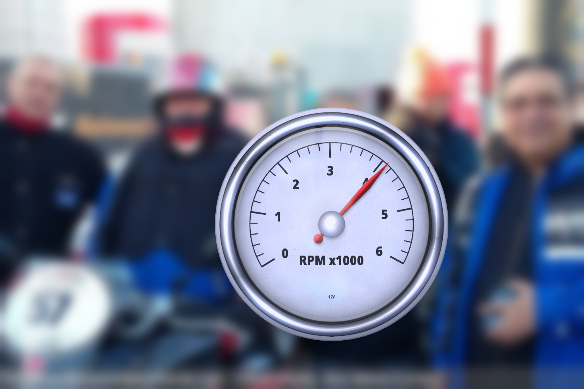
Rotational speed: 4100 rpm
